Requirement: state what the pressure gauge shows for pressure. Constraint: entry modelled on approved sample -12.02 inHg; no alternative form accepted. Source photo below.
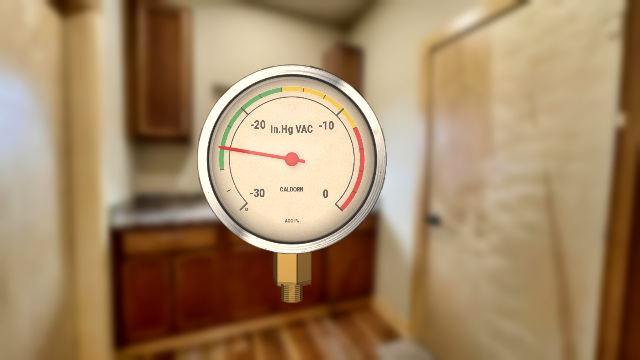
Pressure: -24 inHg
